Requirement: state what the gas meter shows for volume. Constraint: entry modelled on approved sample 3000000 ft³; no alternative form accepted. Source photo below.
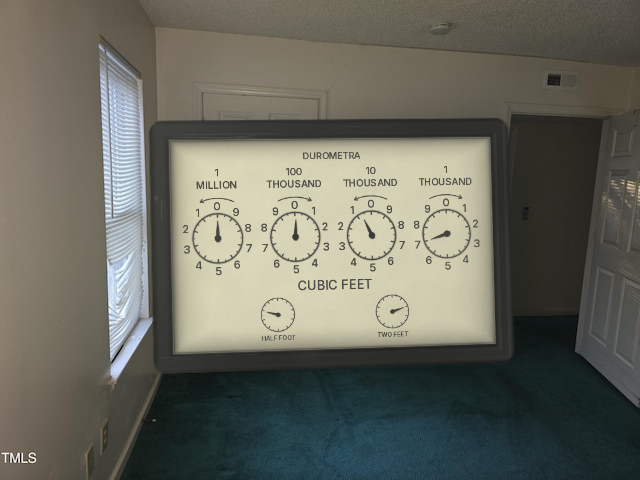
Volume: 700 ft³
